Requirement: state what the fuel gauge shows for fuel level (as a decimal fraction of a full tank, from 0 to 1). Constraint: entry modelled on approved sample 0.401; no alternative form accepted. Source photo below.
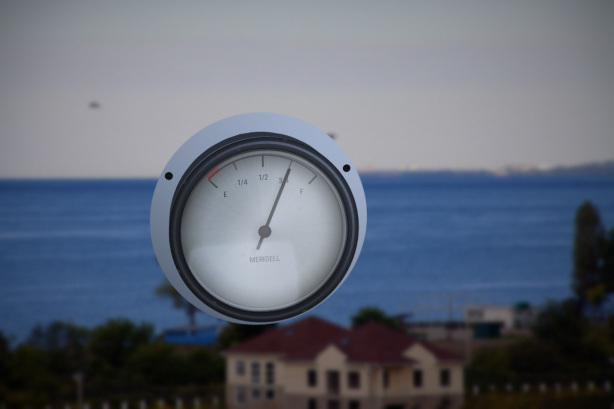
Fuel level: 0.75
